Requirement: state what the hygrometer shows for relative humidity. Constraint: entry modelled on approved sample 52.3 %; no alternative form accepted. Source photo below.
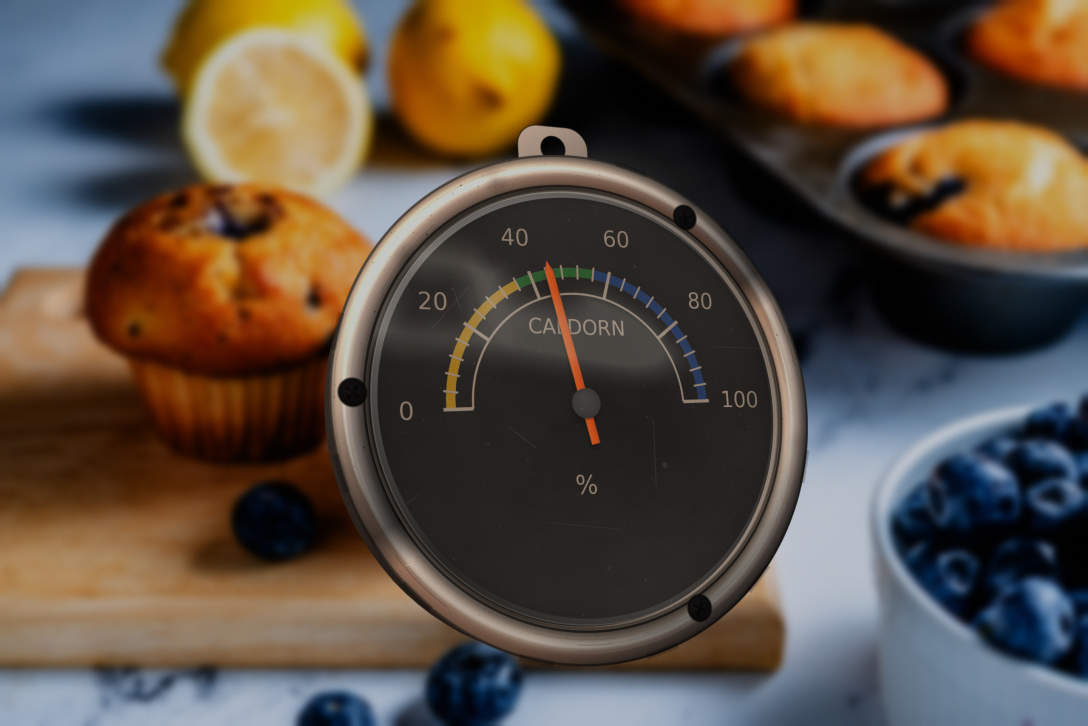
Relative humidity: 44 %
